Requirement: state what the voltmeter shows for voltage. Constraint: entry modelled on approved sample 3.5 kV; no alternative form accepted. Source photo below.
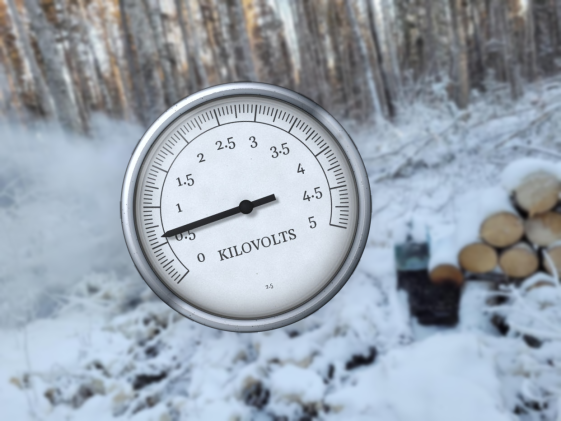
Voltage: 0.6 kV
